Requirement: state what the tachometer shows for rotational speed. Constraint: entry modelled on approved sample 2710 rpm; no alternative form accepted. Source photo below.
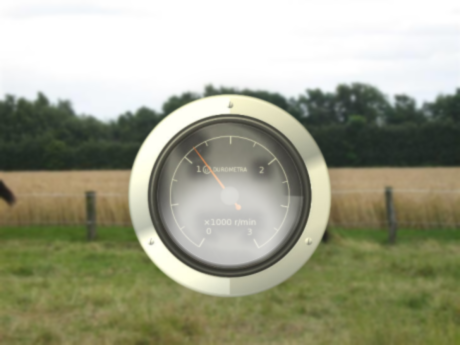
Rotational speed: 1125 rpm
